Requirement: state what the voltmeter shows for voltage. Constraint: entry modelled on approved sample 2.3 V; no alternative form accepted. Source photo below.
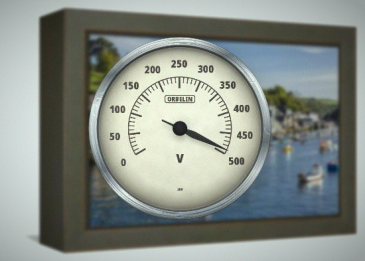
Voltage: 490 V
